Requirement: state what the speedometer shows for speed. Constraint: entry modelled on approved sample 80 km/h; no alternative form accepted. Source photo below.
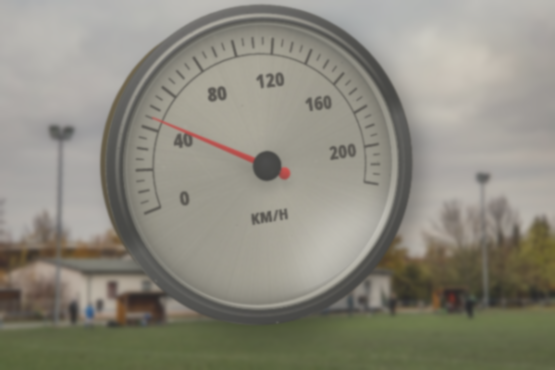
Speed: 45 km/h
